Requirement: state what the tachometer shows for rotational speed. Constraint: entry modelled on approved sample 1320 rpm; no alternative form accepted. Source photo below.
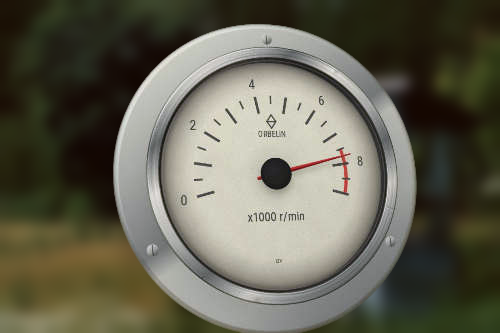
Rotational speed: 7750 rpm
